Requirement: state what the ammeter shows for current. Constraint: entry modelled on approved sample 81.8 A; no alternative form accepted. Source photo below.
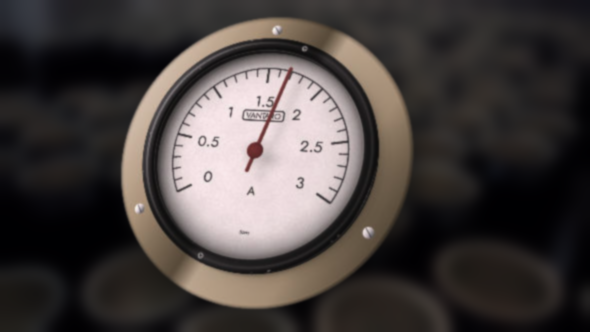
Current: 1.7 A
